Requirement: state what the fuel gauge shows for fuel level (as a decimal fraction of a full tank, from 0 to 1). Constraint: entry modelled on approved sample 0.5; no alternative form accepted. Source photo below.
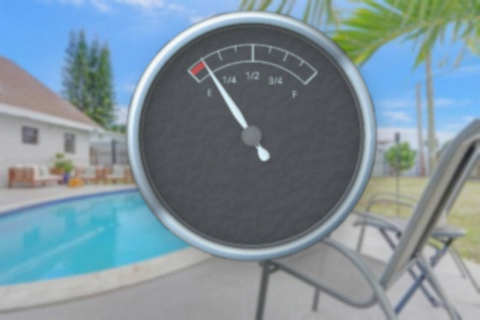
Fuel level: 0.125
